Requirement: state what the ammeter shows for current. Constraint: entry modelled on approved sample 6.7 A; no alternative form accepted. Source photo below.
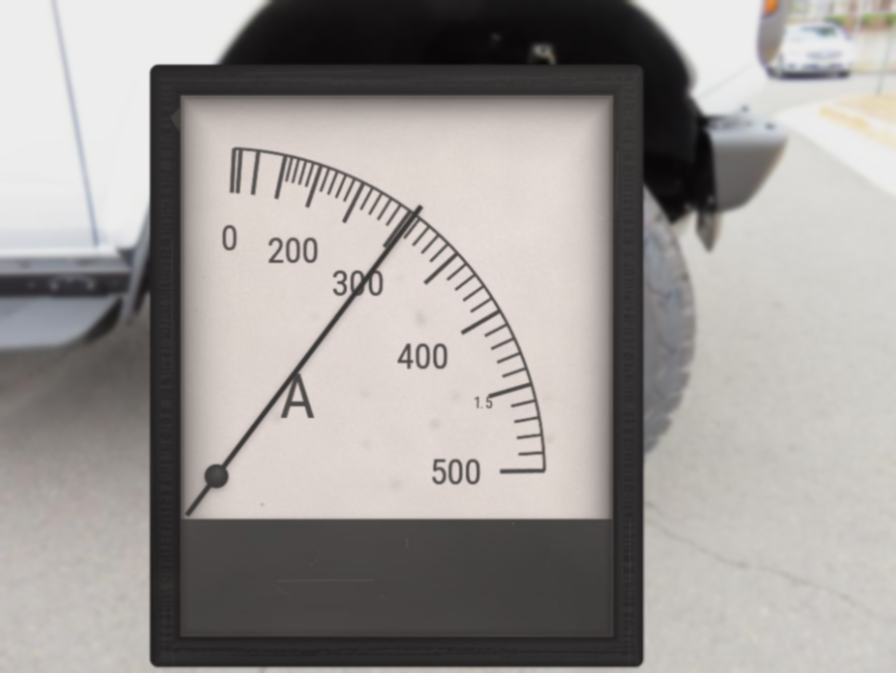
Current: 305 A
